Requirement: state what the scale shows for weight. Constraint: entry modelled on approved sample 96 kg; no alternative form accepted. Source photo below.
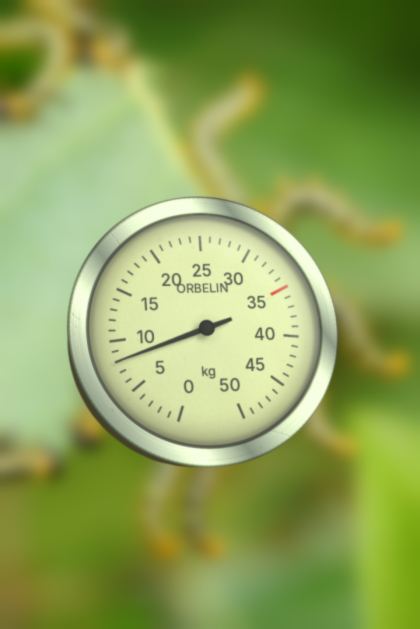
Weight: 8 kg
